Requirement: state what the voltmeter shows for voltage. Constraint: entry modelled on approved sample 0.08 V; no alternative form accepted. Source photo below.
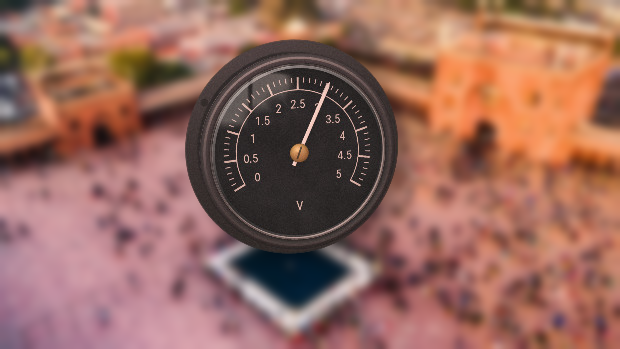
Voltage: 3 V
